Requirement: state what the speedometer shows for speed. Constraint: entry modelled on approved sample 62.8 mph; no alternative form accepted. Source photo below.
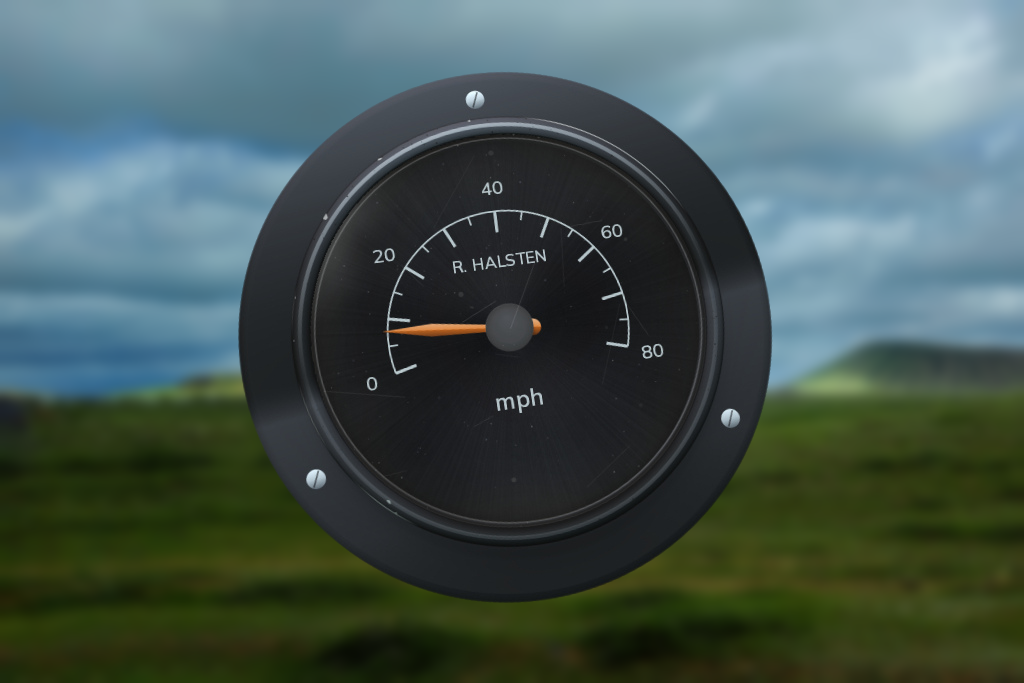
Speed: 7.5 mph
